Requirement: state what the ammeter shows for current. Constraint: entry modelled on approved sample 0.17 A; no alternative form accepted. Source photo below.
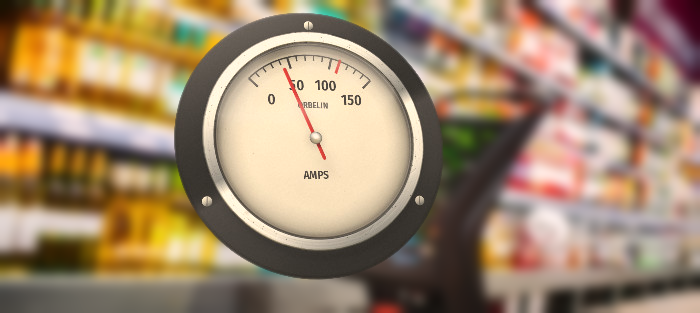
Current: 40 A
